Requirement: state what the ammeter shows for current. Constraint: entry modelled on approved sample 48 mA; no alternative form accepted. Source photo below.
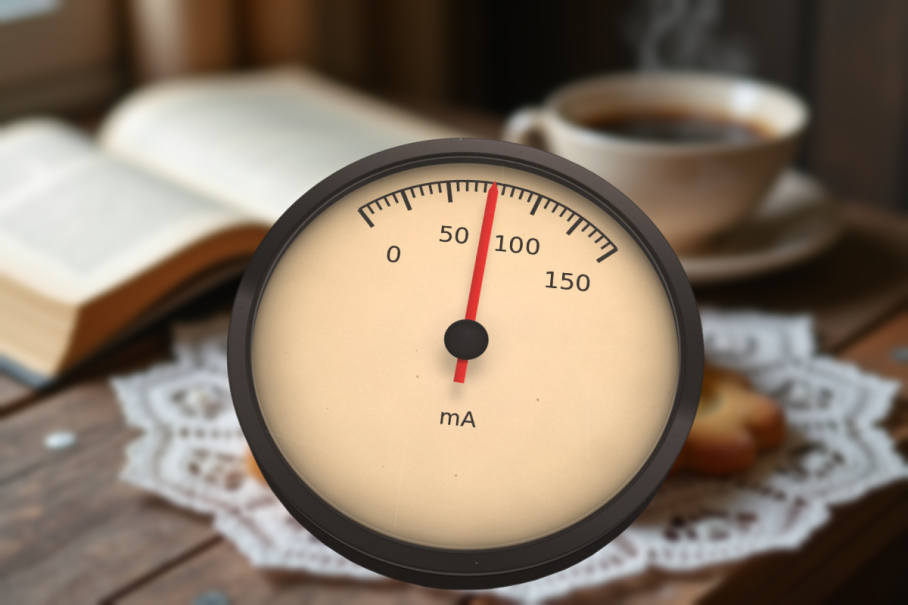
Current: 75 mA
